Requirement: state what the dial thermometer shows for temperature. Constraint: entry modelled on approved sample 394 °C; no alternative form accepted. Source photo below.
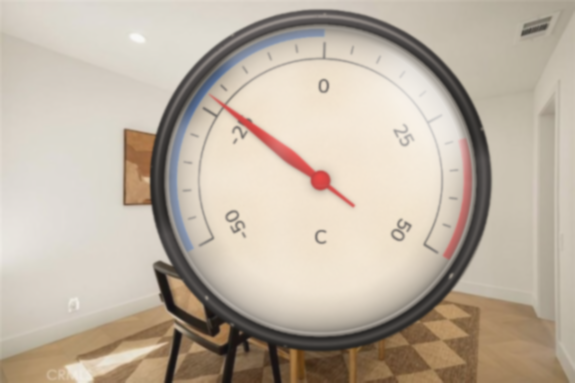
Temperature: -22.5 °C
